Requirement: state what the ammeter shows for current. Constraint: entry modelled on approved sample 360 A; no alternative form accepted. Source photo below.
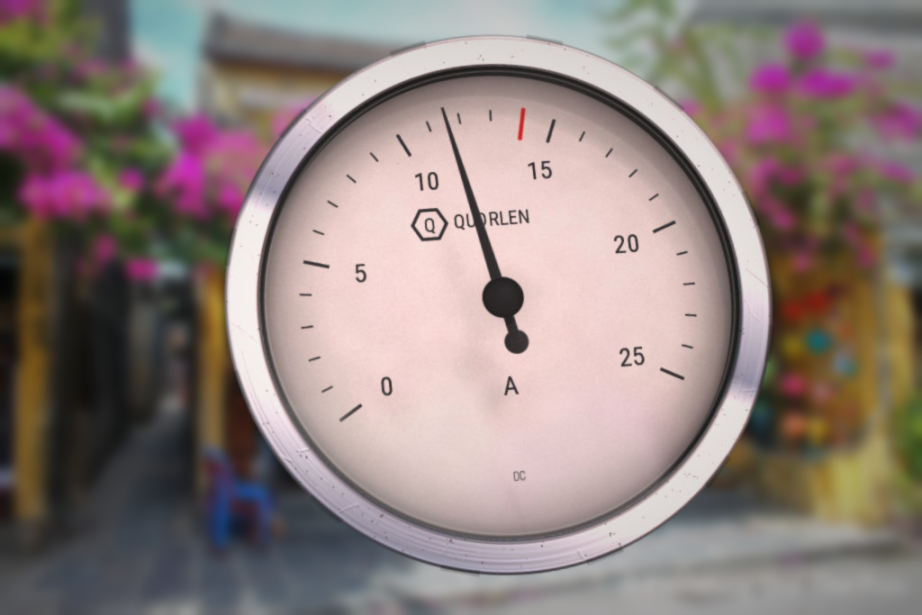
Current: 11.5 A
